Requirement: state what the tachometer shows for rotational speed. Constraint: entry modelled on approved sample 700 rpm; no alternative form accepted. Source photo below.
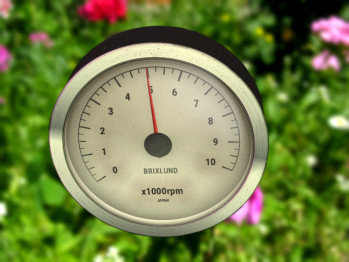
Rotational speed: 5000 rpm
